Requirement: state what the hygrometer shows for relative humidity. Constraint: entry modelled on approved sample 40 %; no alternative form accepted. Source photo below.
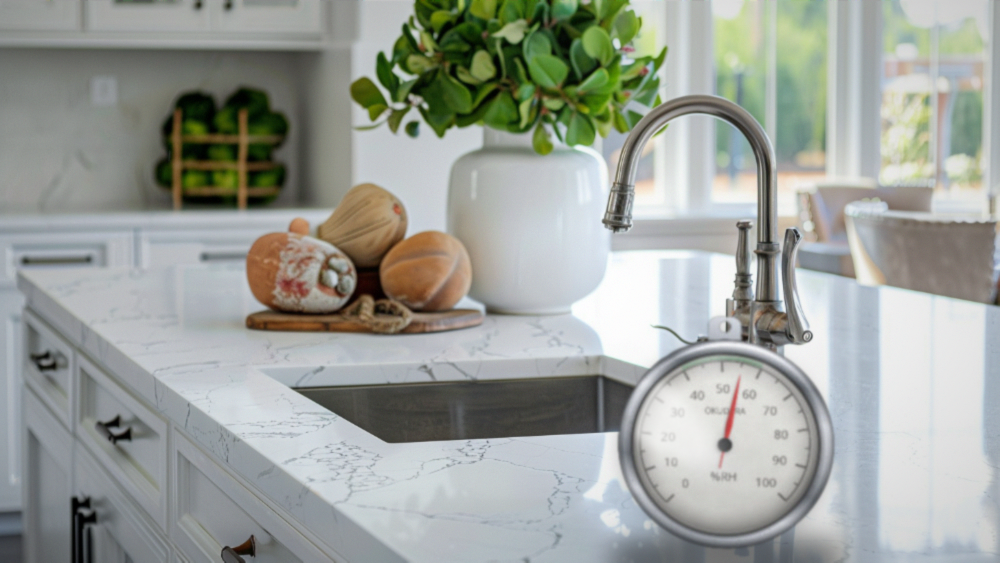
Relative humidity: 55 %
